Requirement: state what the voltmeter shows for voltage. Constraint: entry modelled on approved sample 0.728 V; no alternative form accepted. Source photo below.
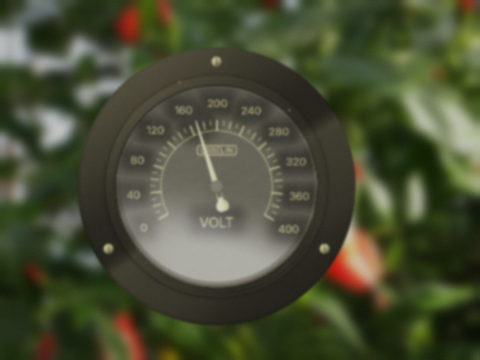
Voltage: 170 V
